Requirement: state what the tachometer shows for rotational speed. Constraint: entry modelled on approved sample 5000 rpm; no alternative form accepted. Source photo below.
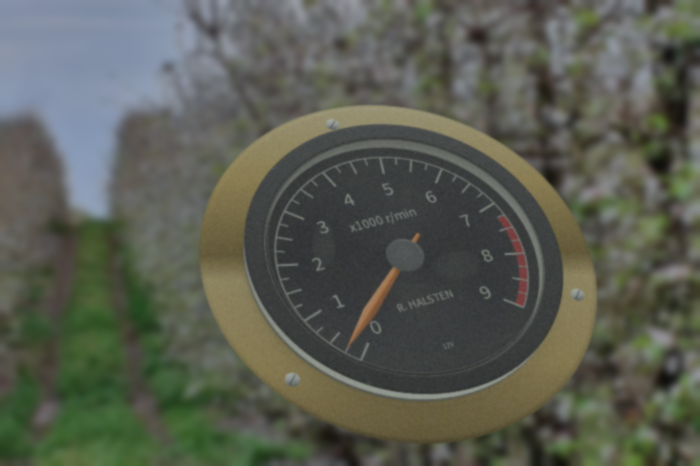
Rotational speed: 250 rpm
